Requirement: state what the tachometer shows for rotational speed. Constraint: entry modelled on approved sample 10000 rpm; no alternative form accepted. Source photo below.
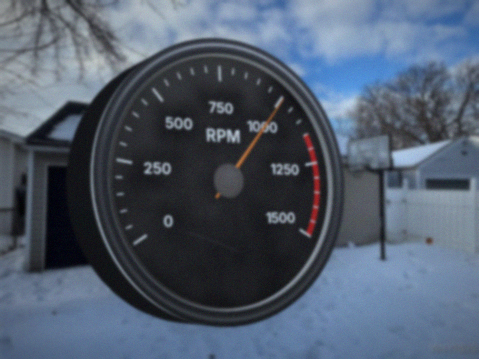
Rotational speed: 1000 rpm
